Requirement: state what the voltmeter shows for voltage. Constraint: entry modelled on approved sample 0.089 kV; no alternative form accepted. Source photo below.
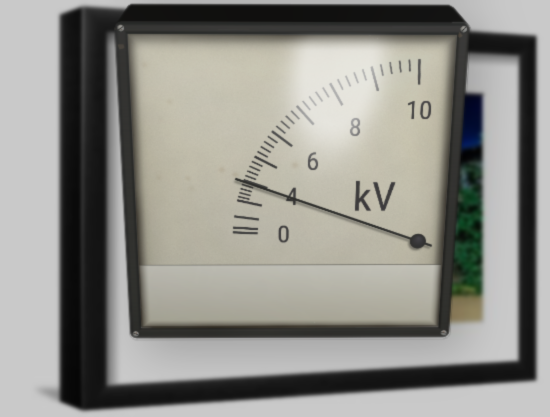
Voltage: 4 kV
